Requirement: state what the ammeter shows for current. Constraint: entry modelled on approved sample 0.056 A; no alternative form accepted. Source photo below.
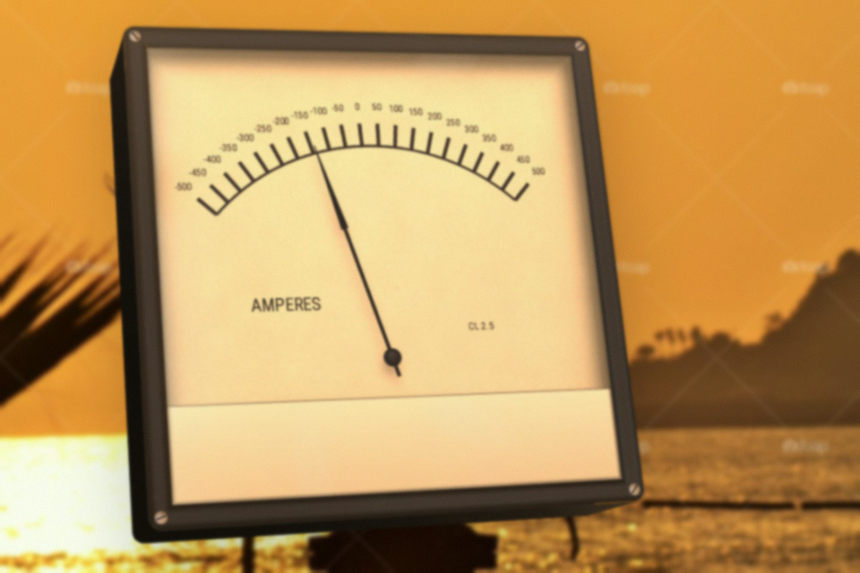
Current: -150 A
